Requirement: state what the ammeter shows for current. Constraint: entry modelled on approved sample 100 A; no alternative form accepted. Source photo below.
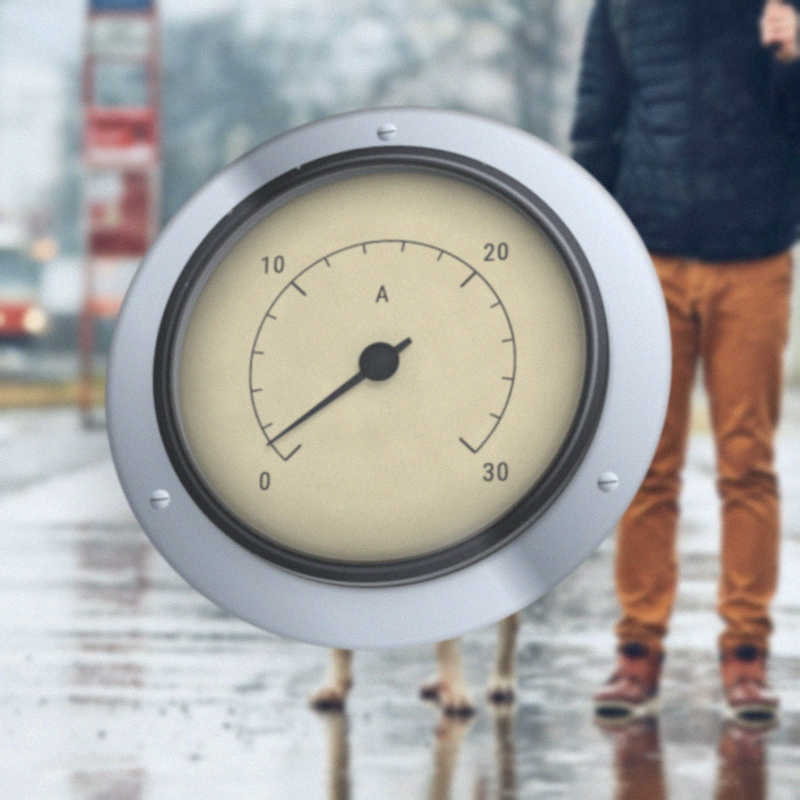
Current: 1 A
